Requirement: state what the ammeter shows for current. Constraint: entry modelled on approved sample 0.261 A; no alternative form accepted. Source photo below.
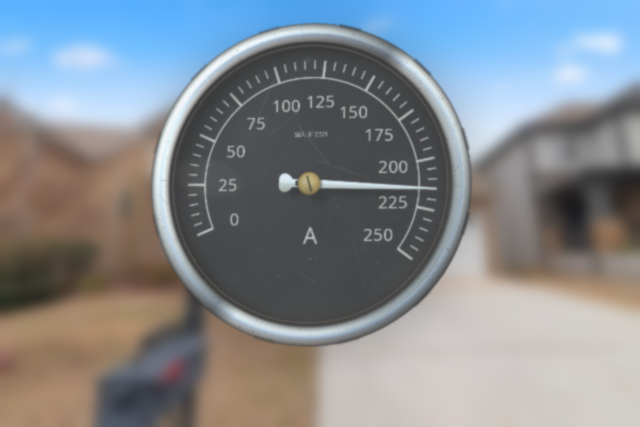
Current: 215 A
